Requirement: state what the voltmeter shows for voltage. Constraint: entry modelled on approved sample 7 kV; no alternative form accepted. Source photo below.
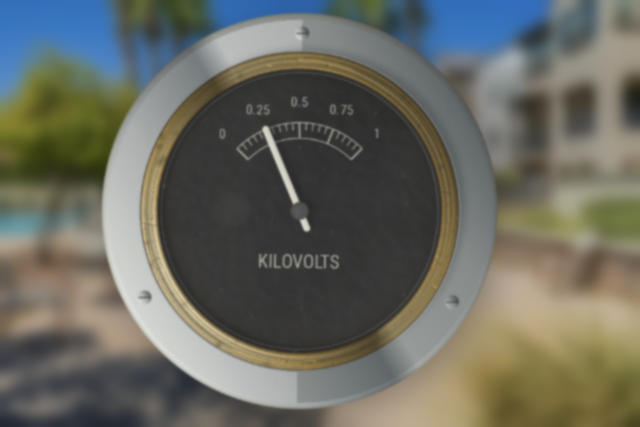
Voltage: 0.25 kV
